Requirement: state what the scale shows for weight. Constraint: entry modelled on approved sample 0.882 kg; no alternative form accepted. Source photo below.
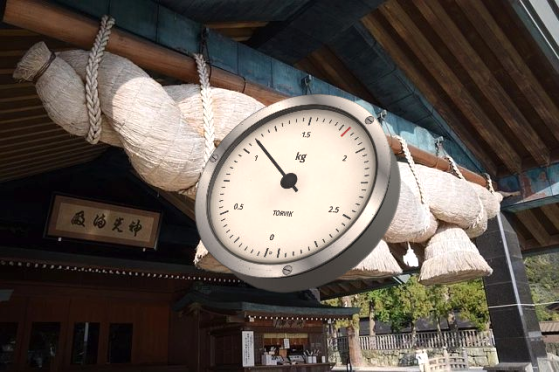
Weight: 1.1 kg
